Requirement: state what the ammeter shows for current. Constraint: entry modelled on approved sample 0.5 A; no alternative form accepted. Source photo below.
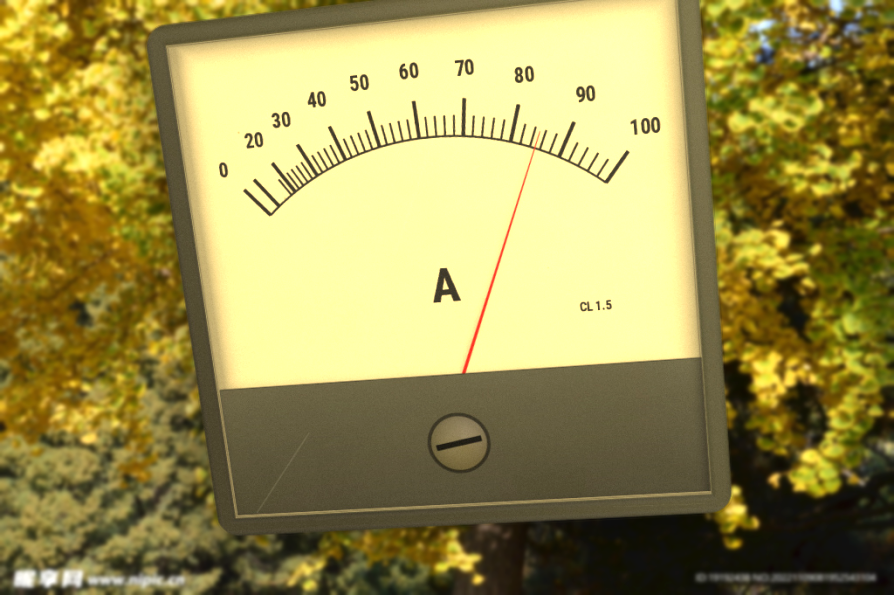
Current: 85 A
